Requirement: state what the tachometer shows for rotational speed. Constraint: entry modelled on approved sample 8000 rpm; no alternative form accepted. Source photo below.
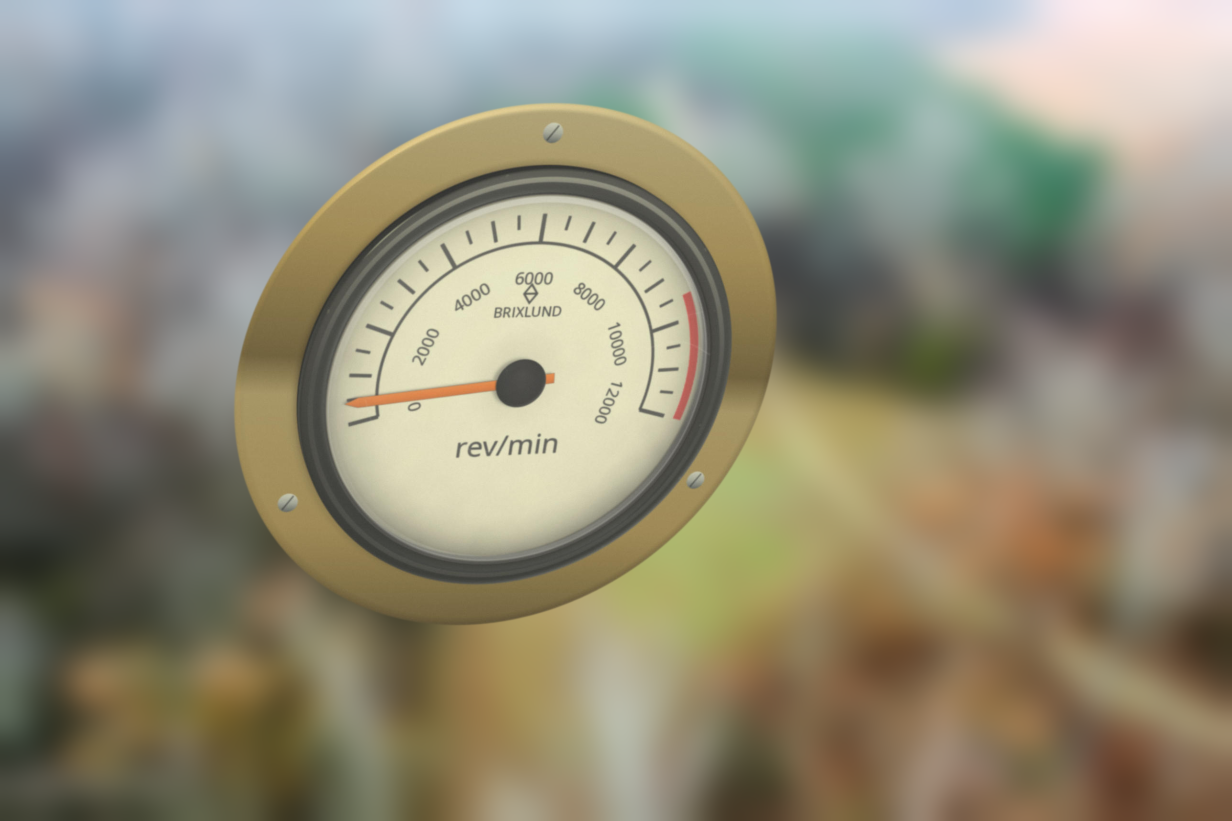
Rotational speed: 500 rpm
